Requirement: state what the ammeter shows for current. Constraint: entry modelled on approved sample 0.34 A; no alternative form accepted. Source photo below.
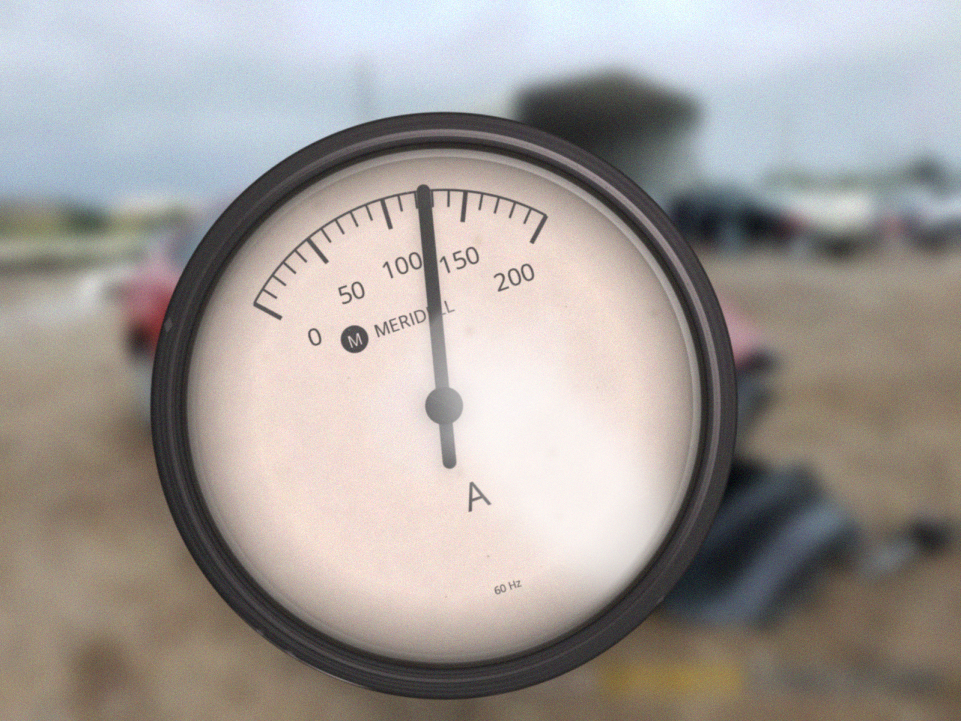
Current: 125 A
